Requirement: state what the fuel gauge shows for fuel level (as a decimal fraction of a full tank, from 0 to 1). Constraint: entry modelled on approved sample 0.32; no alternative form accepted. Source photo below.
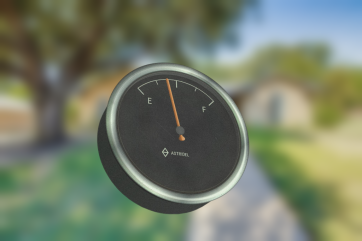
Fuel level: 0.375
